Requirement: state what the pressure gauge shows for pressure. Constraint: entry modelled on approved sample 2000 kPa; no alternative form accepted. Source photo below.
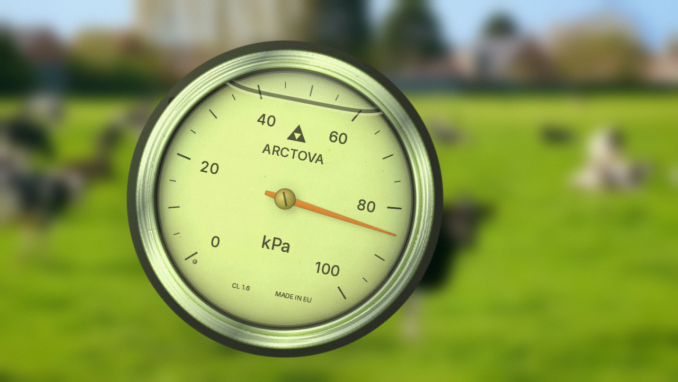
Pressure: 85 kPa
